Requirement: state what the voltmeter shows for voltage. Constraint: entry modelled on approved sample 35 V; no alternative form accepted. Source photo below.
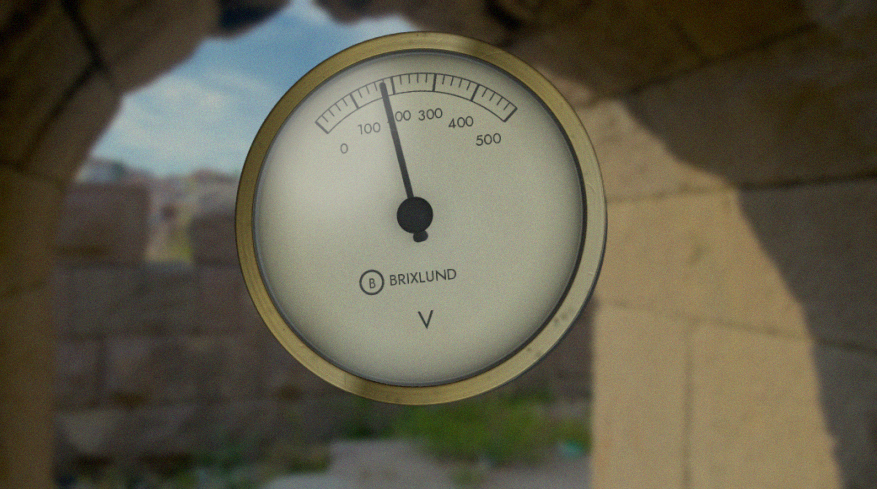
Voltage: 180 V
